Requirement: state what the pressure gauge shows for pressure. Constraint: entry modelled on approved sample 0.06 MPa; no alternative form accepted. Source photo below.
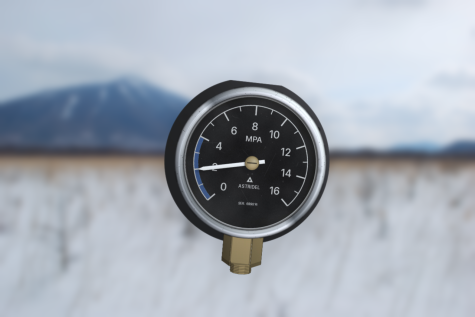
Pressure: 2 MPa
